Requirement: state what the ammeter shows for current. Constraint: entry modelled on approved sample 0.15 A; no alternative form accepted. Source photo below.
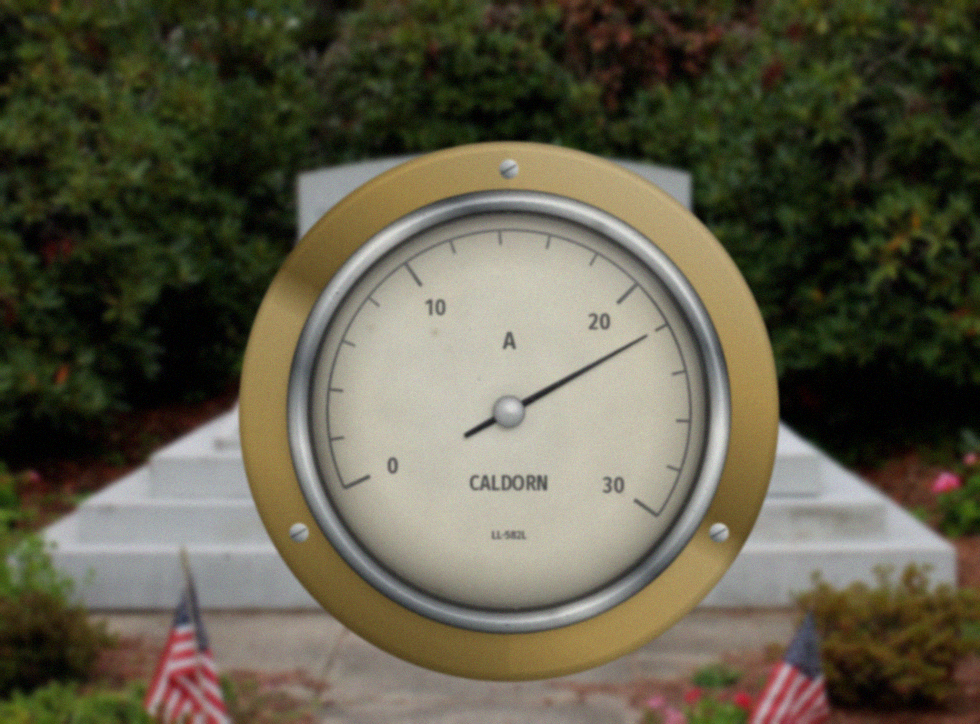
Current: 22 A
